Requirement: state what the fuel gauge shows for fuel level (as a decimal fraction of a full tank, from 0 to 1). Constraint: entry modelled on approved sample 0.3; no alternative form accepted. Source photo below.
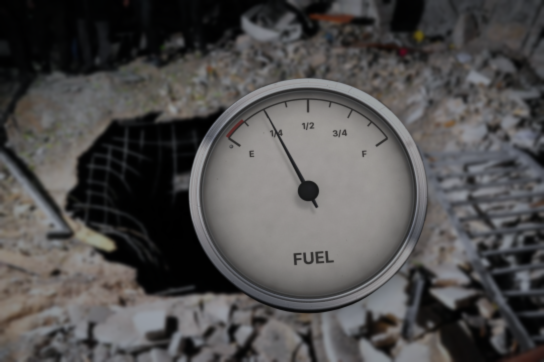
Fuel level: 0.25
